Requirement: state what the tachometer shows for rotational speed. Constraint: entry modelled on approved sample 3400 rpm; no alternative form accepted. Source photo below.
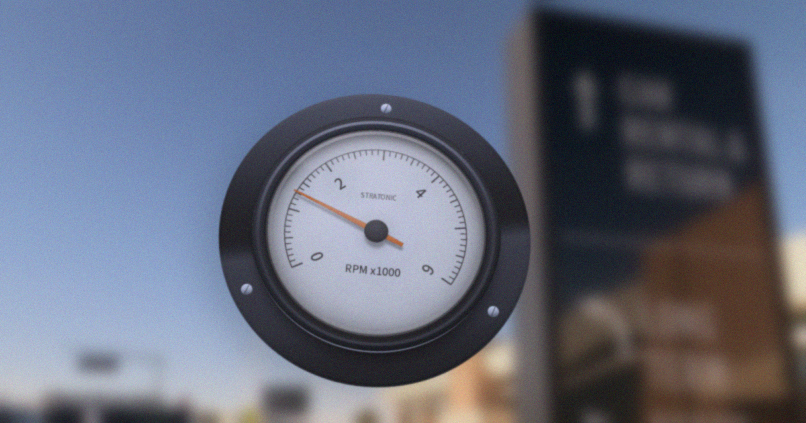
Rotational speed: 1300 rpm
